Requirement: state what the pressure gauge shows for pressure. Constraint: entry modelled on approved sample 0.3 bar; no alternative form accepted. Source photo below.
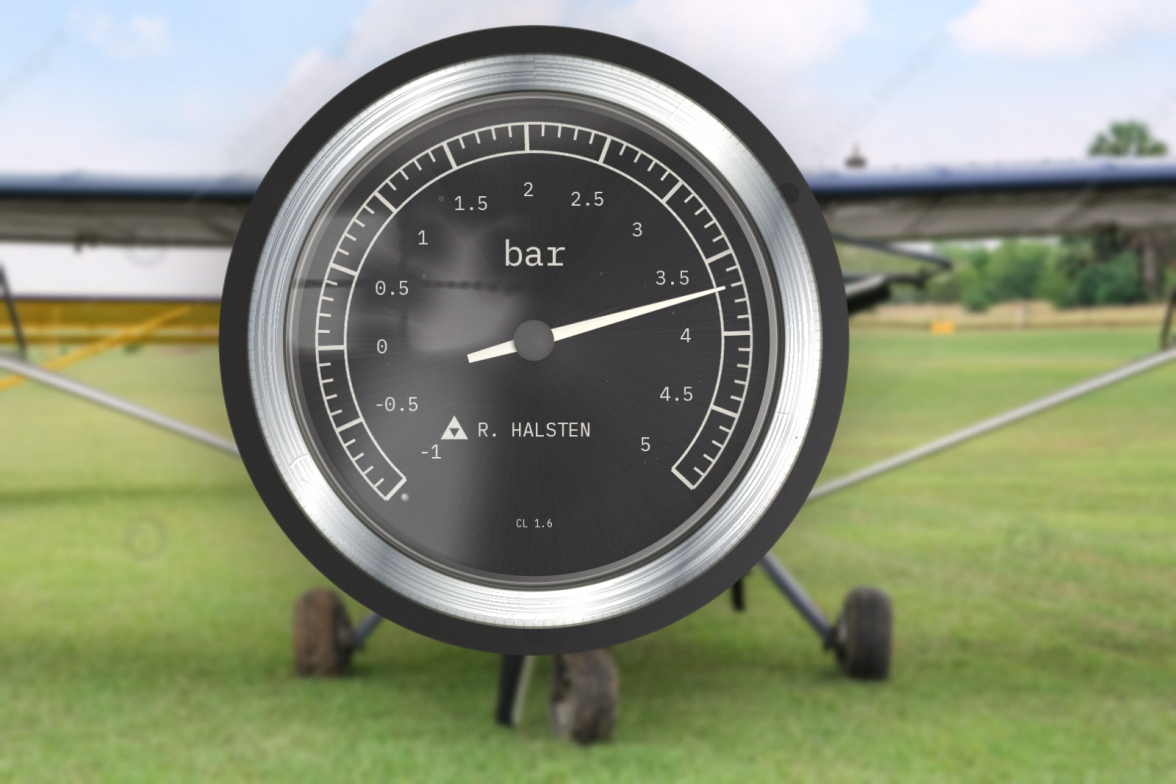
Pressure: 3.7 bar
